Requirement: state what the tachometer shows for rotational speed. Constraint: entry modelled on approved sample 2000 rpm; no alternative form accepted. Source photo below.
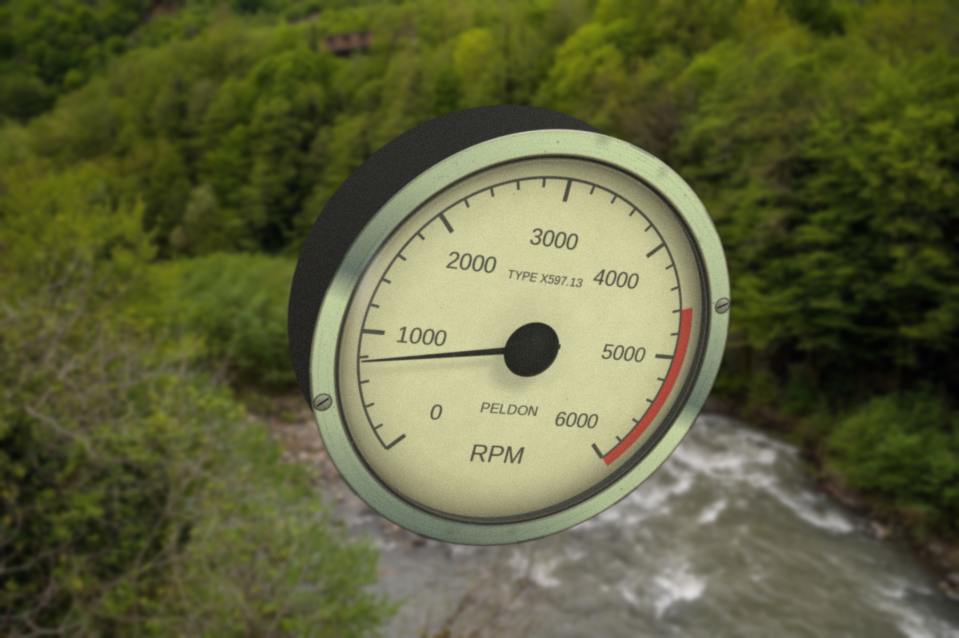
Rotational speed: 800 rpm
